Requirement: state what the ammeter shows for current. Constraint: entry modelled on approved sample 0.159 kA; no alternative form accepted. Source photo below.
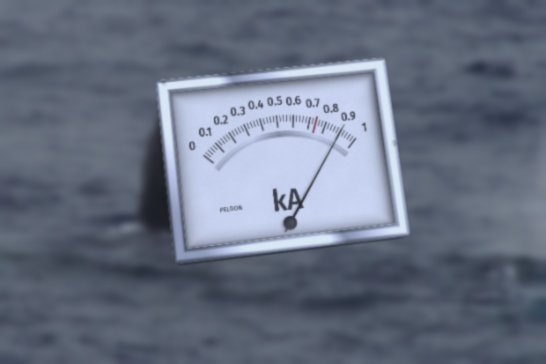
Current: 0.9 kA
